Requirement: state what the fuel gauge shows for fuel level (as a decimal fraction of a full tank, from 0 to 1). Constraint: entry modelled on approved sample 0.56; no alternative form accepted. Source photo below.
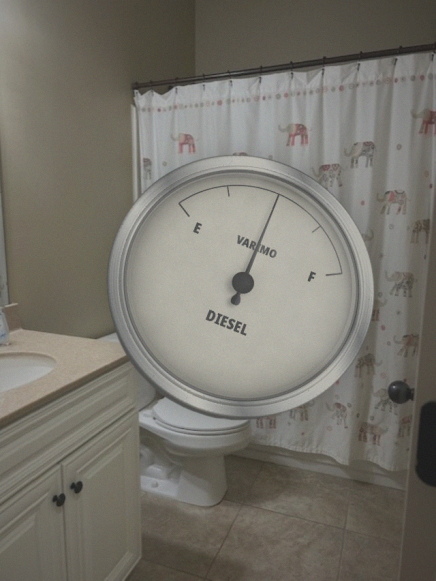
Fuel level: 0.5
